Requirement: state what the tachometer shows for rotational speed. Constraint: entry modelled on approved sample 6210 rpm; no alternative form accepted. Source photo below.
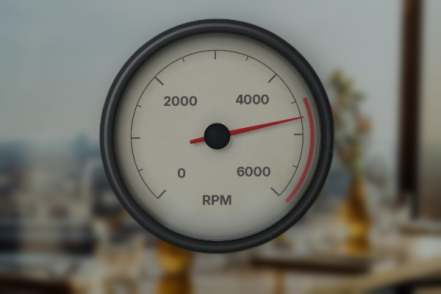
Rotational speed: 4750 rpm
